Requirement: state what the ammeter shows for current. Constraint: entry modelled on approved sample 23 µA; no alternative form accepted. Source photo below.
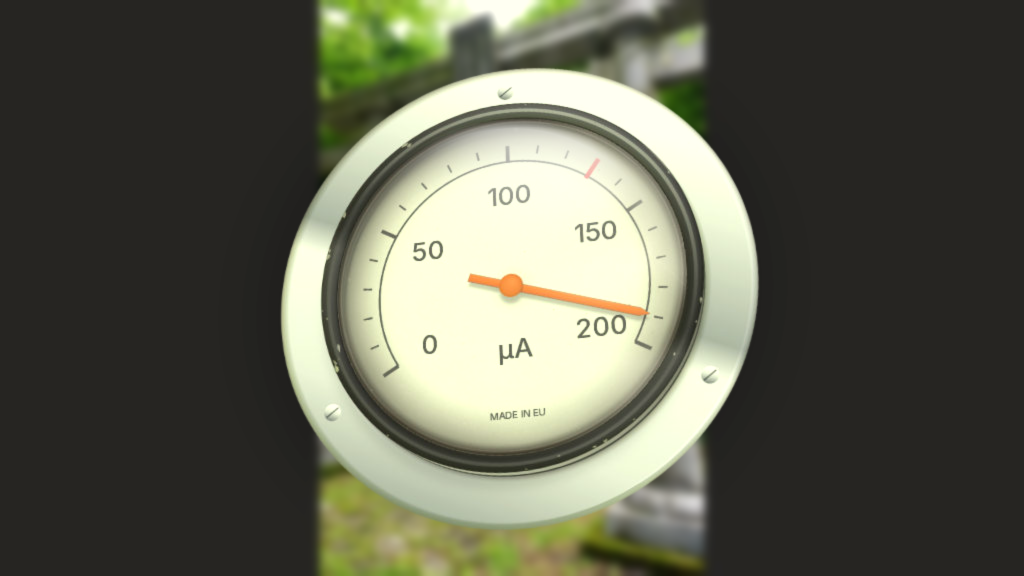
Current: 190 µA
